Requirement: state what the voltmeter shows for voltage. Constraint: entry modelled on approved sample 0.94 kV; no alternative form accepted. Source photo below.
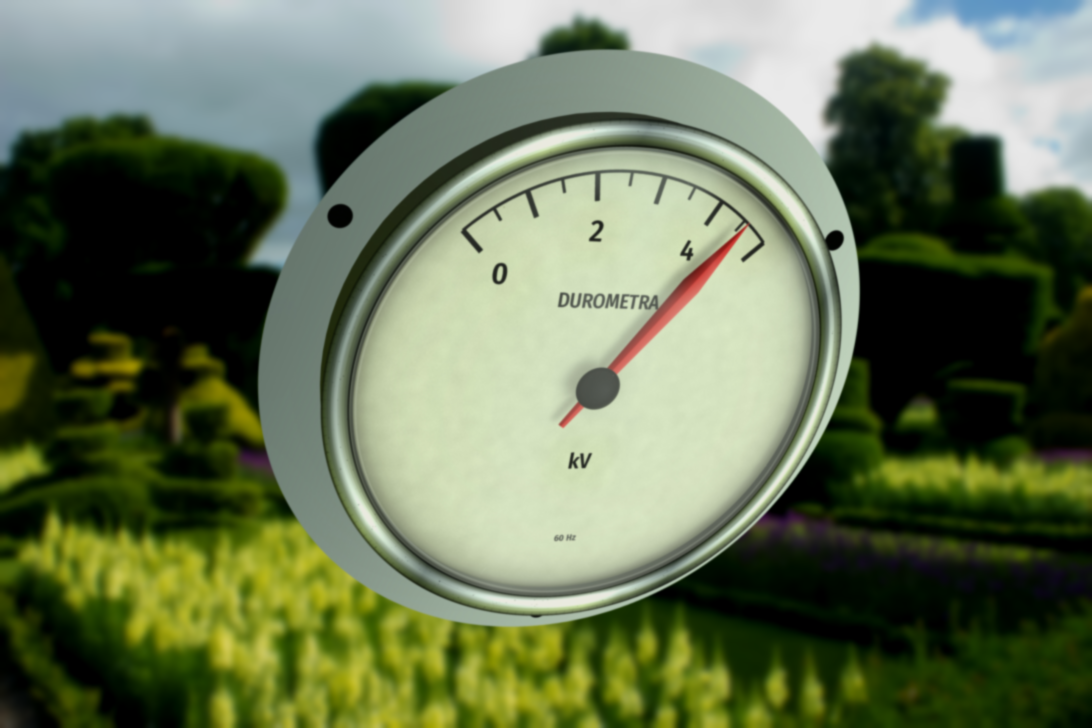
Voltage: 4.5 kV
